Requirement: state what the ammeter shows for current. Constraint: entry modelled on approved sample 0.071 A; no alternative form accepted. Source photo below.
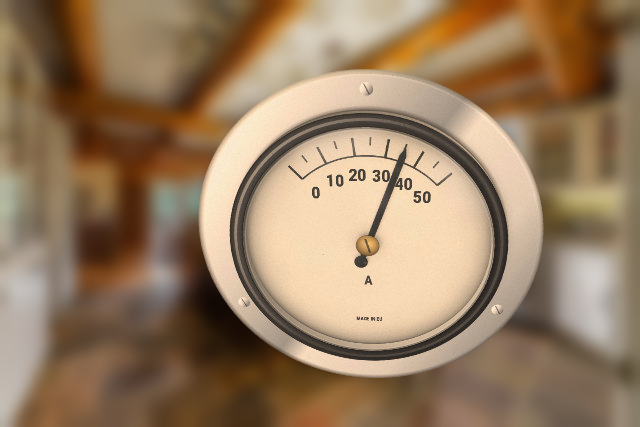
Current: 35 A
